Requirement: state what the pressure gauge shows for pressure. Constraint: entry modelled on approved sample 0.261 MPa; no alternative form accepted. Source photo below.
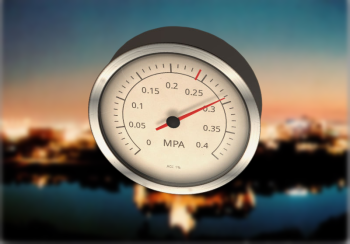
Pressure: 0.29 MPa
